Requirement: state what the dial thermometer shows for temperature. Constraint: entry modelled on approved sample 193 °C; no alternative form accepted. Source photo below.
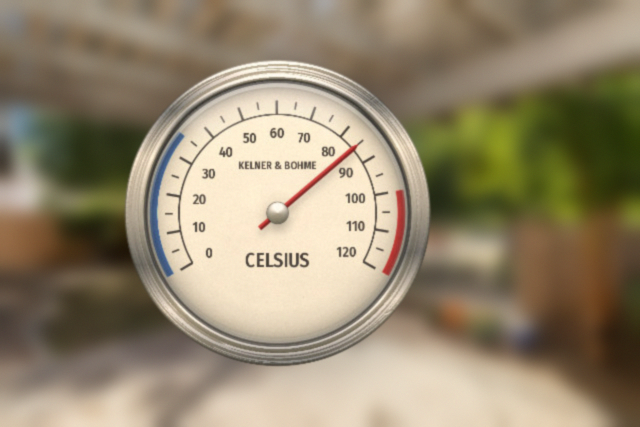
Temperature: 85 °C
